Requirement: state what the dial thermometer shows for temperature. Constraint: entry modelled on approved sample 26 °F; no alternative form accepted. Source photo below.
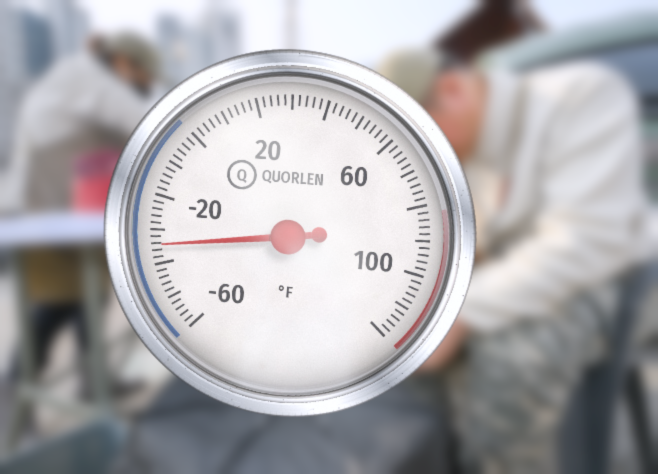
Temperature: -34 °F
